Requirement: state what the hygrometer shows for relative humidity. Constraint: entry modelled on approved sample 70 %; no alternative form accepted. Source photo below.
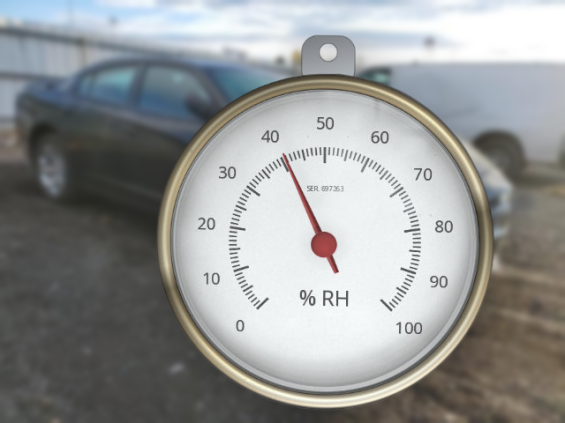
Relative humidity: 41 %
